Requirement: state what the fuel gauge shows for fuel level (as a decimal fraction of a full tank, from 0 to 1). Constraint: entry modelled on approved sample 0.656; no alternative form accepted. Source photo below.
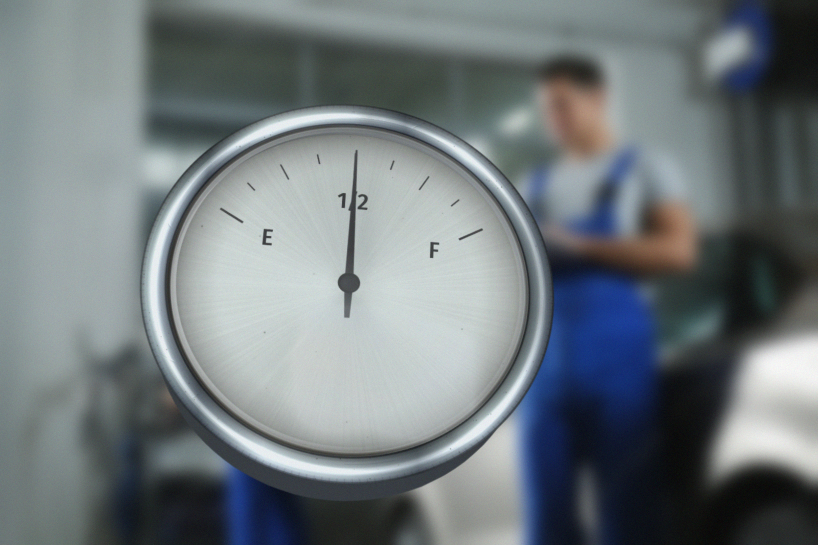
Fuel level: 0.5
